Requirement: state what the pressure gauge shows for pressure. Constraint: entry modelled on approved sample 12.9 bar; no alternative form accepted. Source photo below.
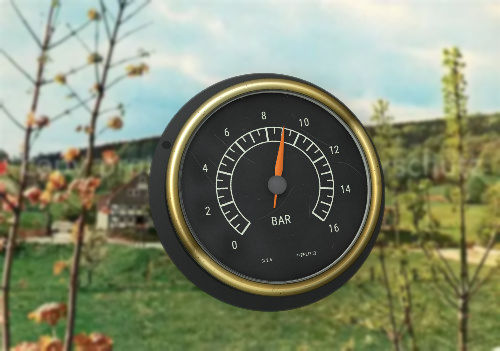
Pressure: 9 bar
